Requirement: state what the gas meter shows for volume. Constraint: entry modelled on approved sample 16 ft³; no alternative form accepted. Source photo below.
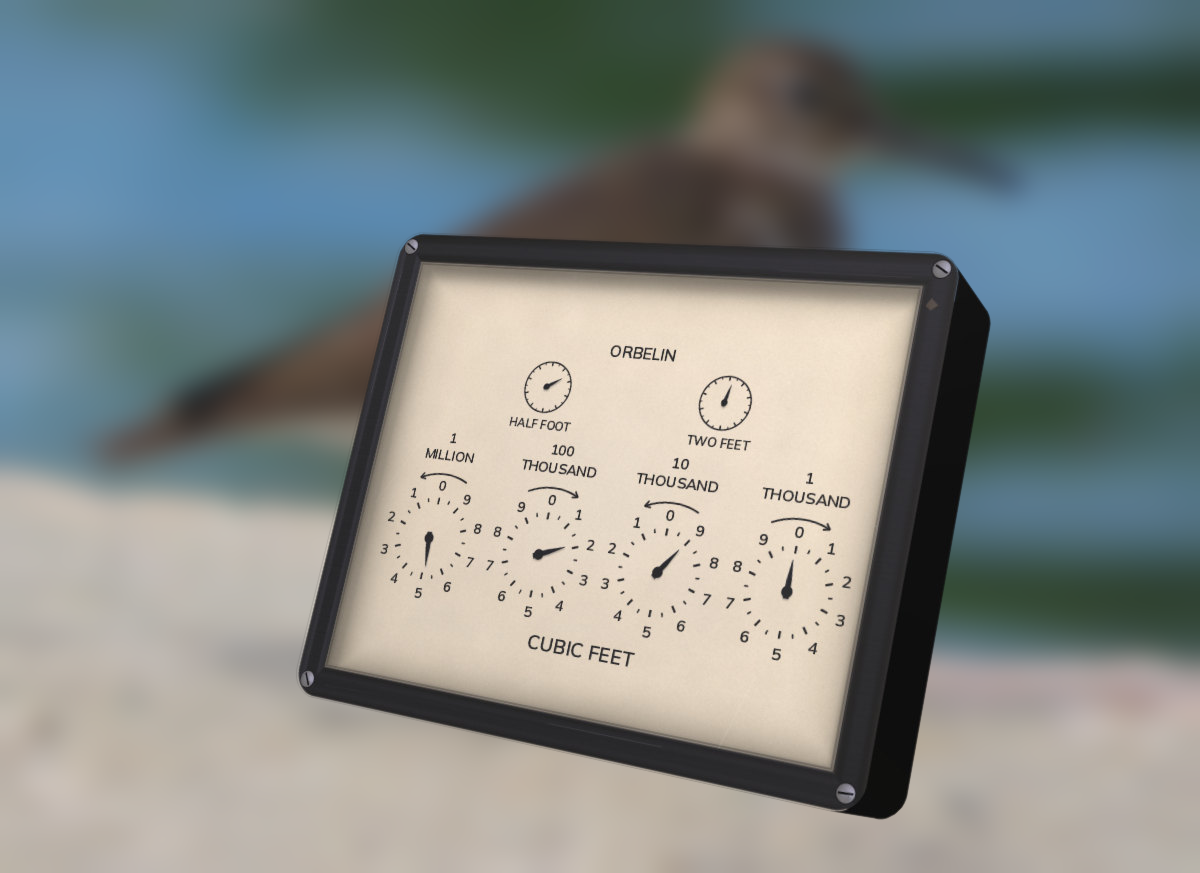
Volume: 519000 ft³
